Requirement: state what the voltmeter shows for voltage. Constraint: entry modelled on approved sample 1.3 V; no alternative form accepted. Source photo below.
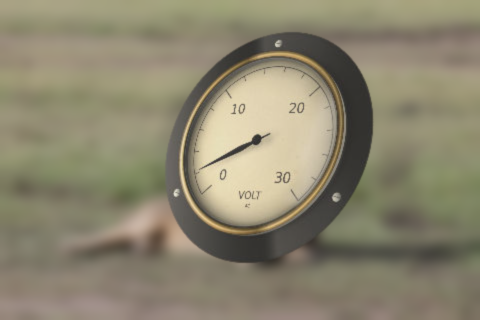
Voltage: 2 V
